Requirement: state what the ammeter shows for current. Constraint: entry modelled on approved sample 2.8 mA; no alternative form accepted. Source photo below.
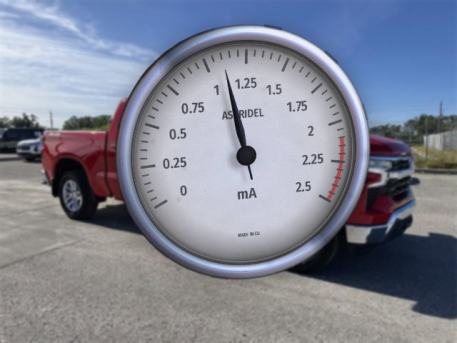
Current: 1.1 mA
